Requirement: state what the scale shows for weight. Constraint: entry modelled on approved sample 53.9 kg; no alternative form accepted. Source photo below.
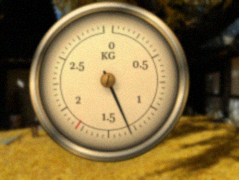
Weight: 1.3 kg
